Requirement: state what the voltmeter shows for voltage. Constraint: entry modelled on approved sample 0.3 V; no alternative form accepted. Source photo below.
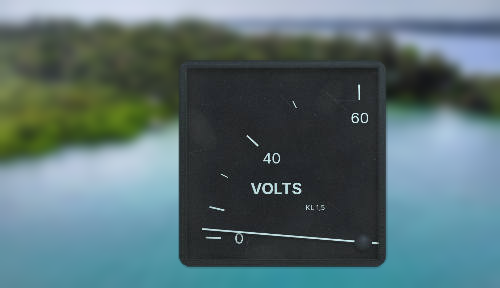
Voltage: 10 V
